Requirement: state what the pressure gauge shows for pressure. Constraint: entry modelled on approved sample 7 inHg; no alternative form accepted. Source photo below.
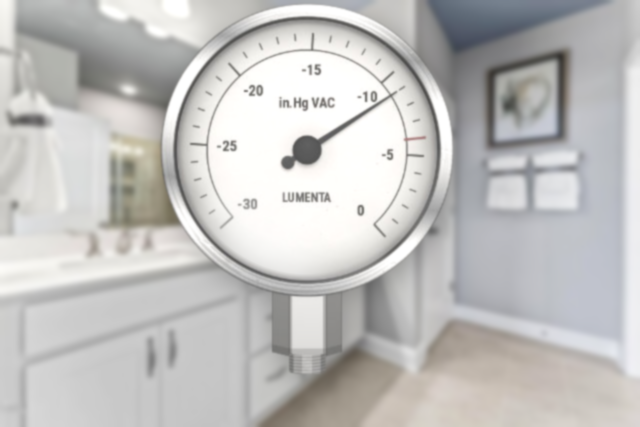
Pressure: -9 inHg
